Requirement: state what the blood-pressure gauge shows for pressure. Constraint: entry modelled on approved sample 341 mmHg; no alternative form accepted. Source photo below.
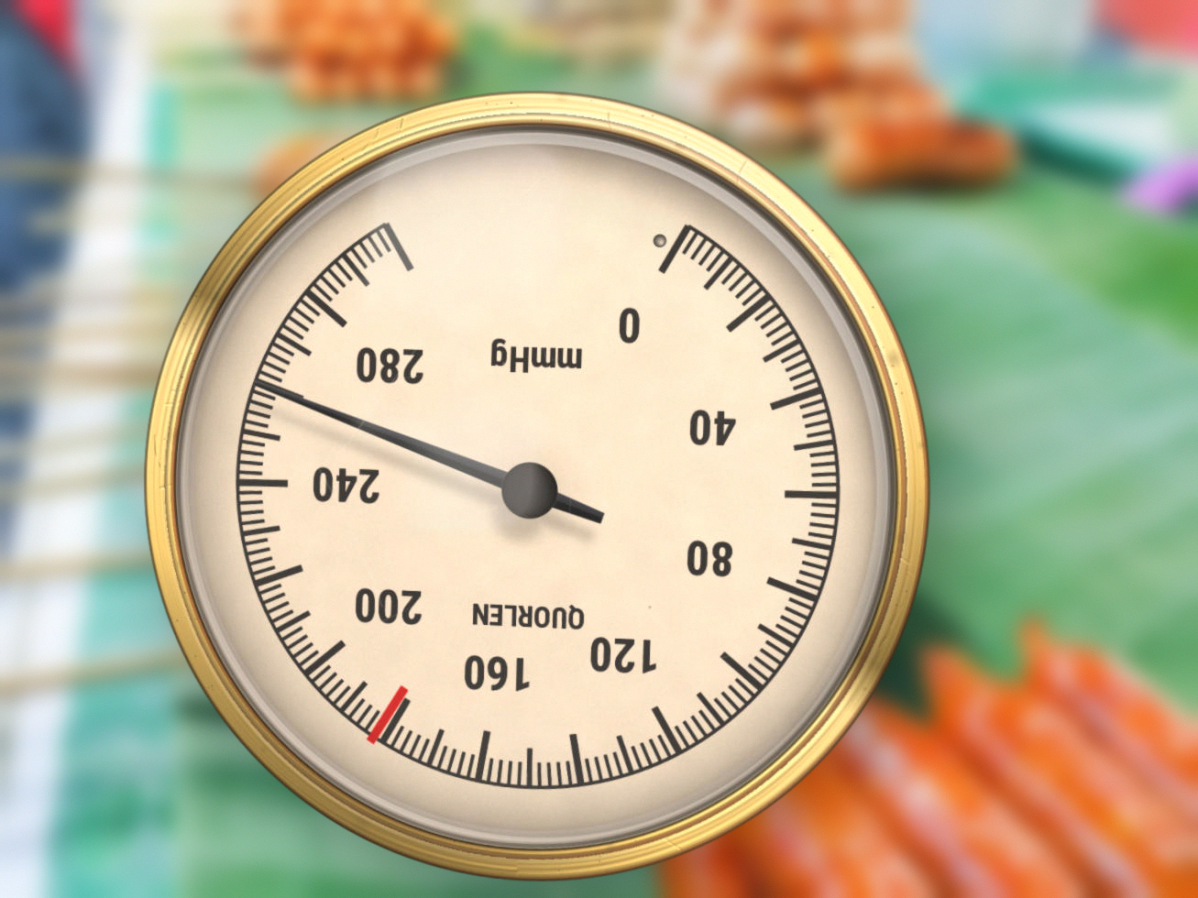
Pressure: 260 mmHg
